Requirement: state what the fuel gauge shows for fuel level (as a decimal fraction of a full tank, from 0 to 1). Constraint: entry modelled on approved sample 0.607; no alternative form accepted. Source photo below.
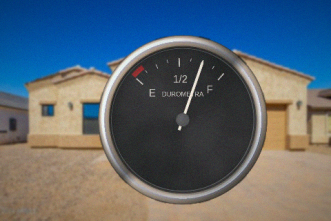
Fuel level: 0.75
